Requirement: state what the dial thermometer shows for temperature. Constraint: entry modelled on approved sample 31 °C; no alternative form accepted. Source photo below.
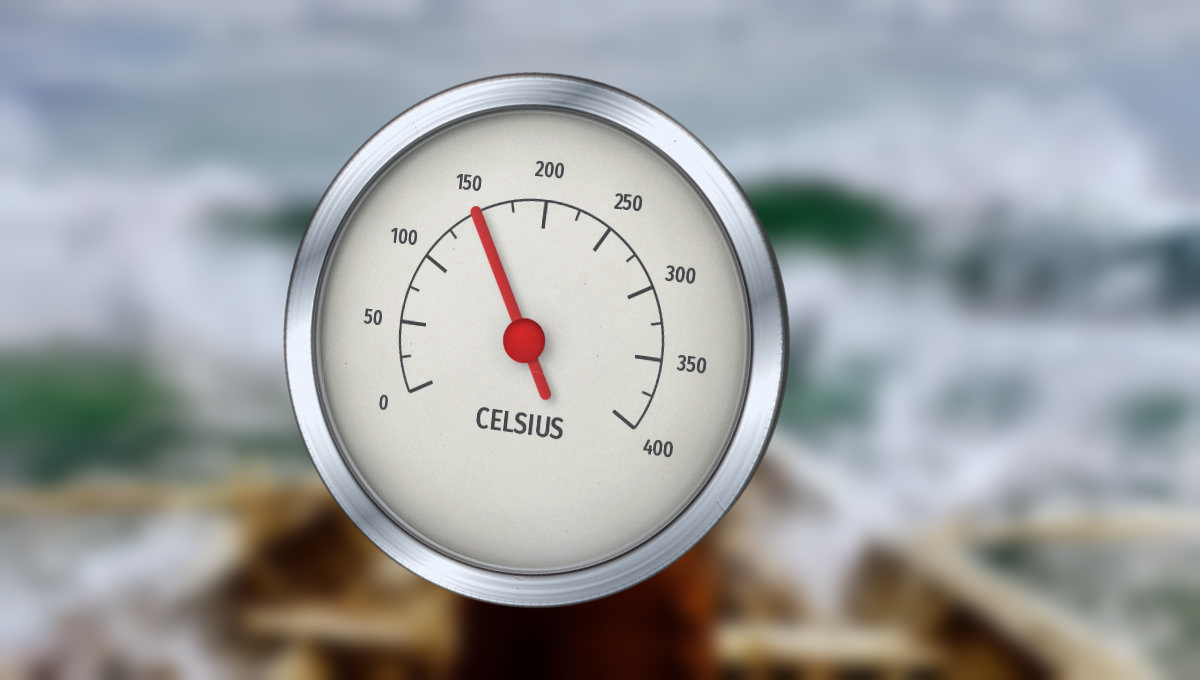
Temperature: 150 °C
